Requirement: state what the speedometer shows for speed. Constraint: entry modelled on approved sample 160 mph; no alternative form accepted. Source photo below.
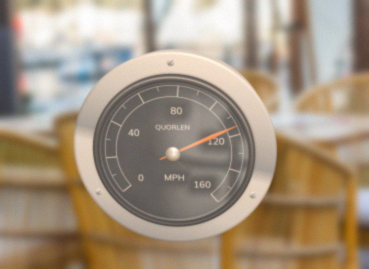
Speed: 115 mph
